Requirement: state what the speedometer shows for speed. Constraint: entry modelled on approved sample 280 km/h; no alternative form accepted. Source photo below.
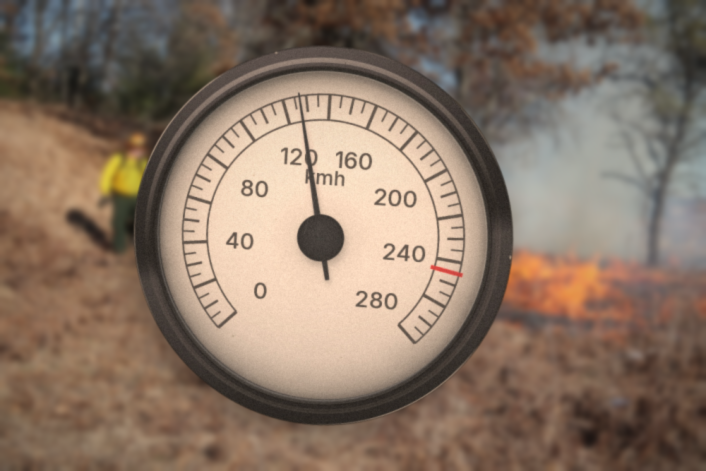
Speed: 127.5 km/h
